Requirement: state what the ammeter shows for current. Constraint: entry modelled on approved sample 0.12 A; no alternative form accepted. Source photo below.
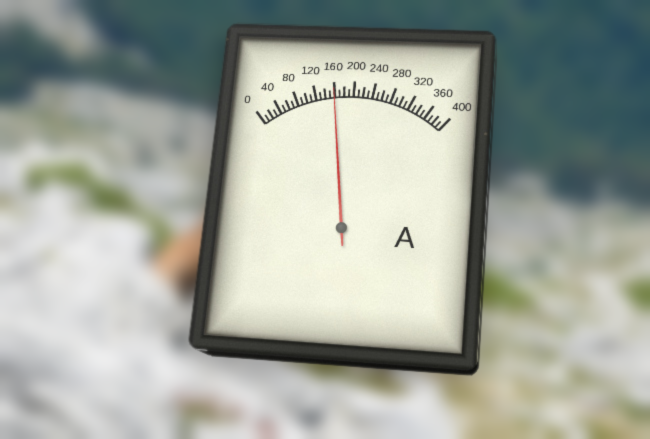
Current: 160 A
